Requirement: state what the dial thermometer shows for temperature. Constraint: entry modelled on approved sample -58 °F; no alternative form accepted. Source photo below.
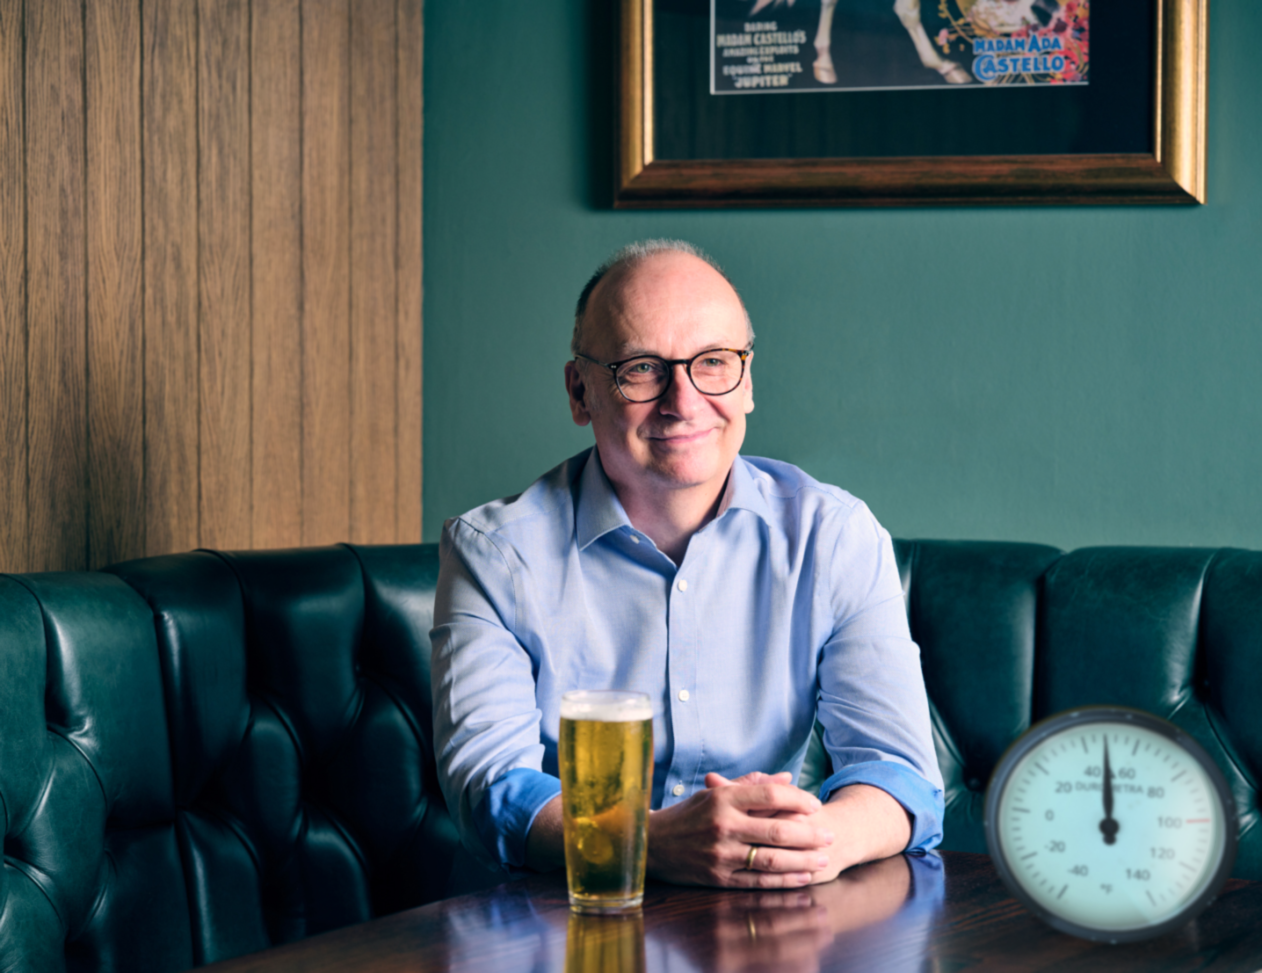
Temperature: 48 °F
